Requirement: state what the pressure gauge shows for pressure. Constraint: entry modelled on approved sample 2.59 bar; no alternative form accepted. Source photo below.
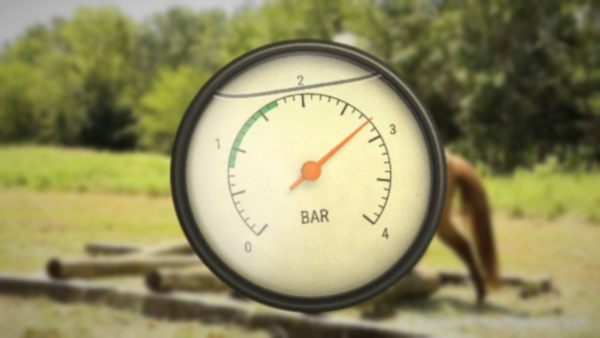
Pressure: 2.8 bar
